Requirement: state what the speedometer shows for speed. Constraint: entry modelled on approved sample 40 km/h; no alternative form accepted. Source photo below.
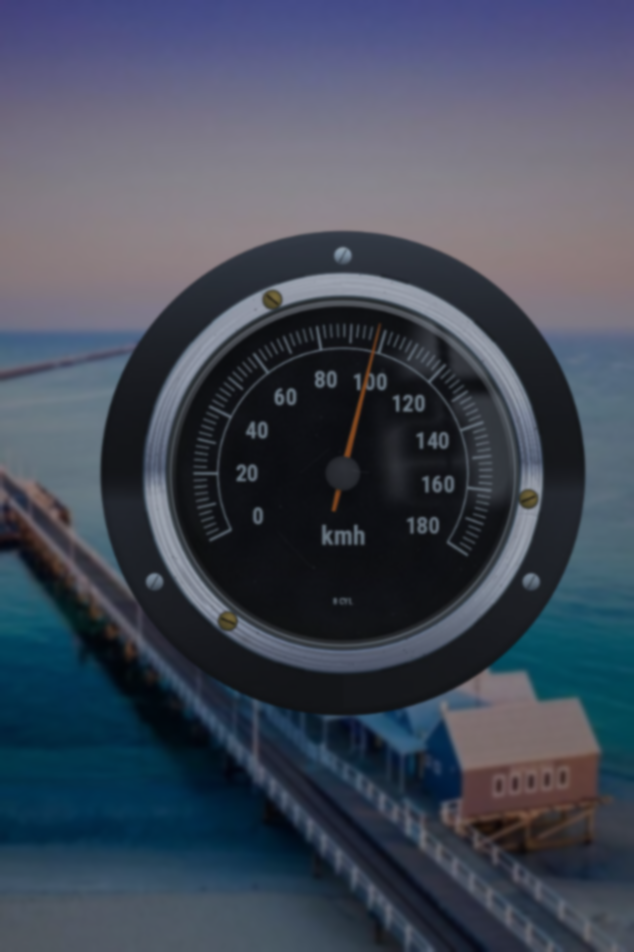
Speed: 98 km/h
